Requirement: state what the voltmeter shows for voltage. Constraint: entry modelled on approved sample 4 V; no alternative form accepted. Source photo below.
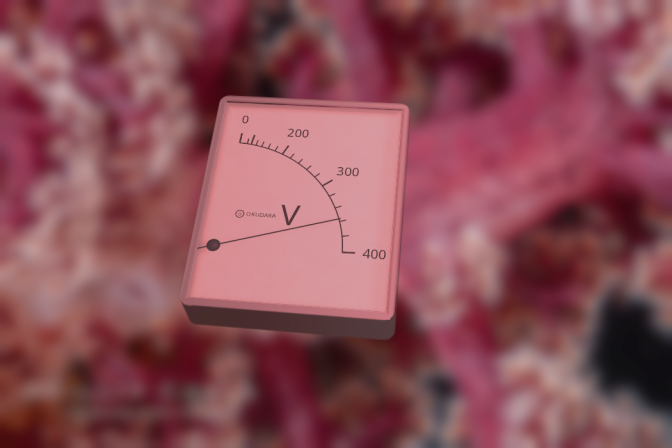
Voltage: 360 V
